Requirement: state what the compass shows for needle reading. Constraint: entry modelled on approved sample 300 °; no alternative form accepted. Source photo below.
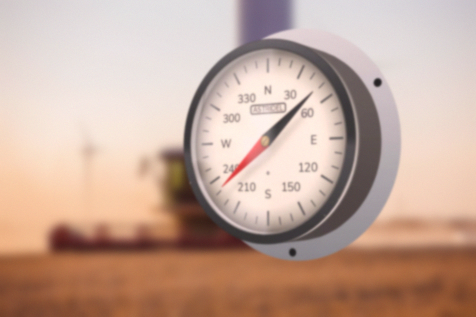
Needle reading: 230 °
